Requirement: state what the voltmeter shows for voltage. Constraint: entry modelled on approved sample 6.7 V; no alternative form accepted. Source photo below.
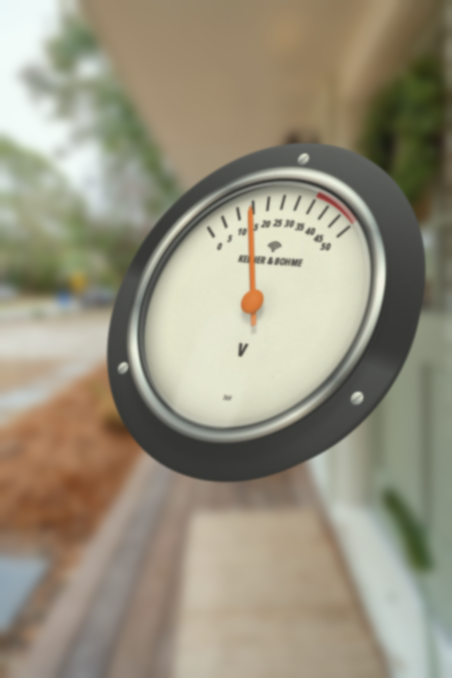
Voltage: 15 V
